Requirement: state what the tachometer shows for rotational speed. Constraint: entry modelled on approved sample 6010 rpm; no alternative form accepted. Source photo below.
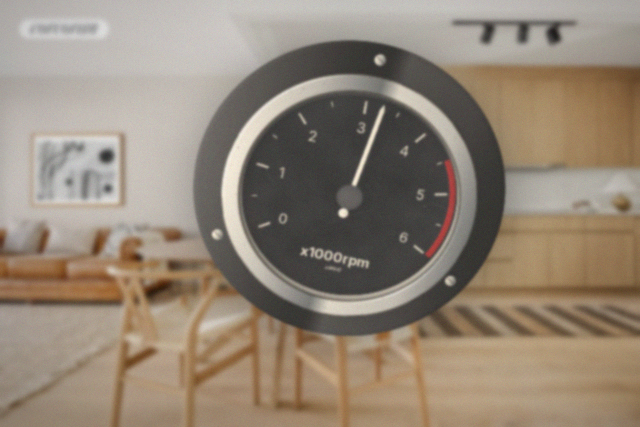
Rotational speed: 3250 rpm
